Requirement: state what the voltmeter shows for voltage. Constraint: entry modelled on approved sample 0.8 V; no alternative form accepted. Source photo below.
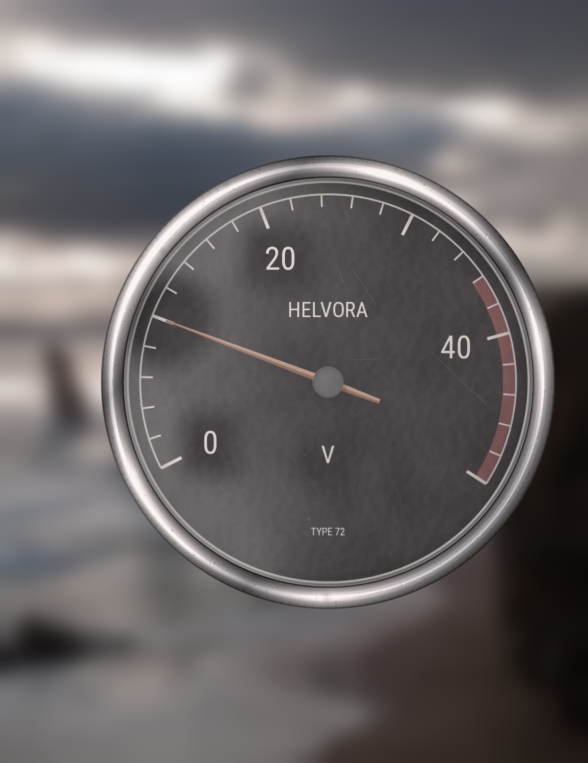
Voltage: 10 V
